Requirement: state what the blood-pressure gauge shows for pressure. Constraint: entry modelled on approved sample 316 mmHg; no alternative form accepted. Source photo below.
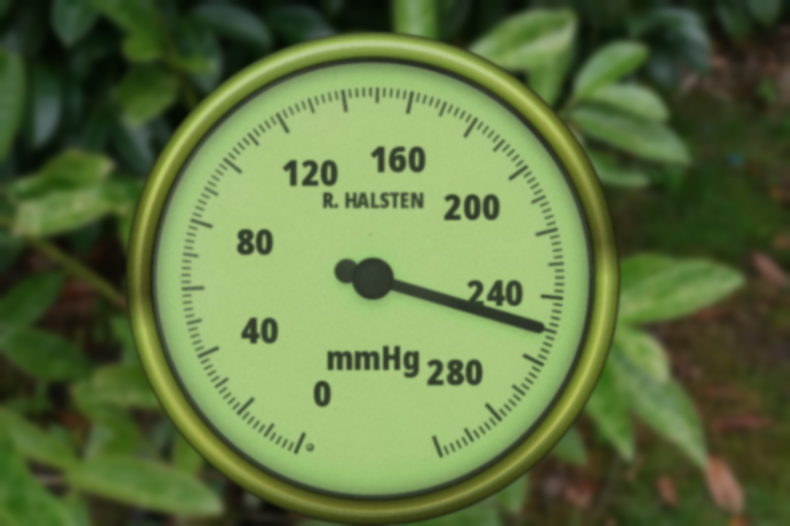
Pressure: 250 mmHg
